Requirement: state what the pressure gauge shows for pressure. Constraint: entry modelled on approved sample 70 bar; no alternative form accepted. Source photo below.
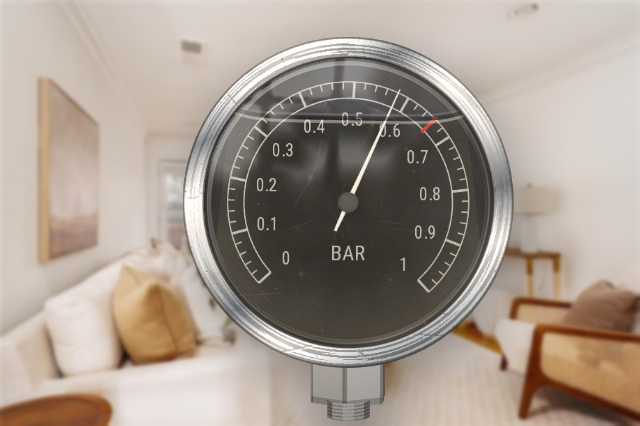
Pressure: 0.58 bar
